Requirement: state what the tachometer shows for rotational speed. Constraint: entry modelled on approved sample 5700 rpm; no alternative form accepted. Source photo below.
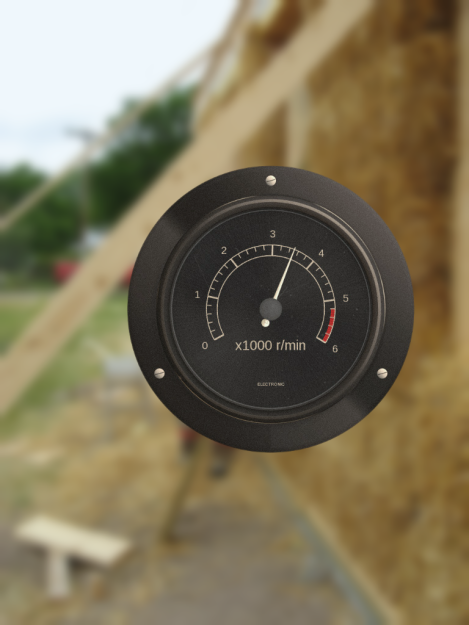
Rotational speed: 3500 rpm
